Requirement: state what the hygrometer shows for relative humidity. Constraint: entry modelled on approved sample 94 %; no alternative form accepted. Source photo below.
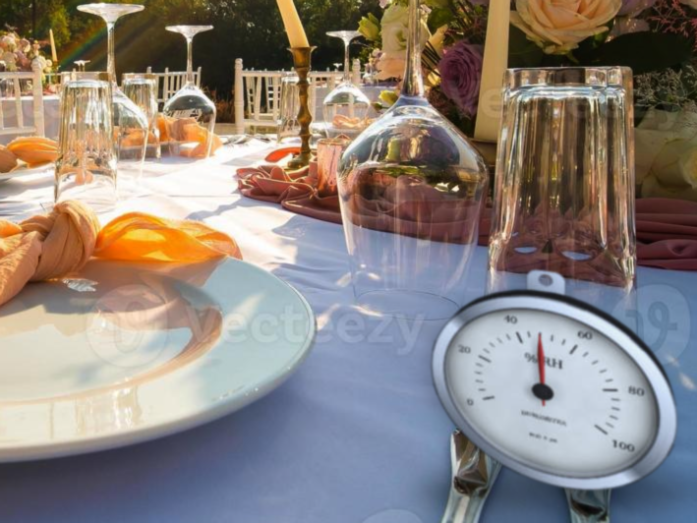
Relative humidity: 48 %
